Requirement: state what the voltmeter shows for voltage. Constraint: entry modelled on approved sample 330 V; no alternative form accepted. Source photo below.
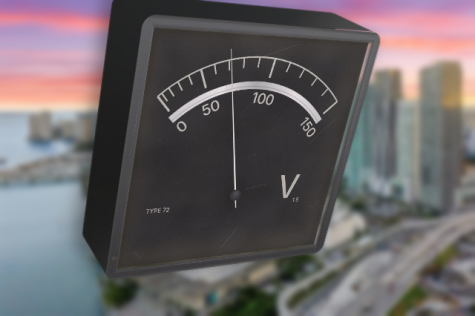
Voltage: 70 V
